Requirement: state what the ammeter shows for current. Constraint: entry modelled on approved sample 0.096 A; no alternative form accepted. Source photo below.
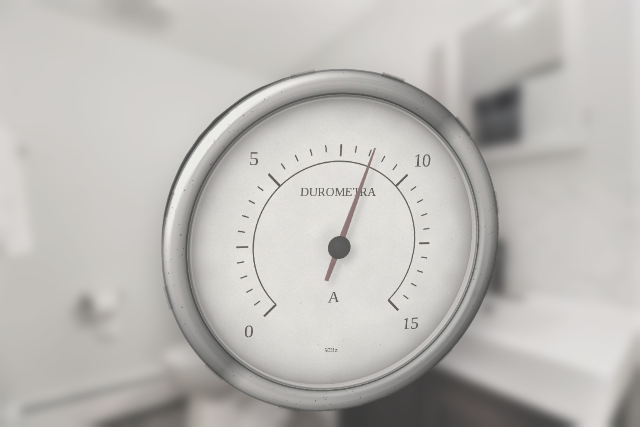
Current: 8.5 A
